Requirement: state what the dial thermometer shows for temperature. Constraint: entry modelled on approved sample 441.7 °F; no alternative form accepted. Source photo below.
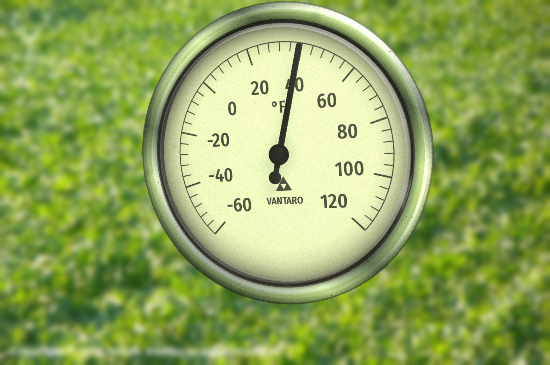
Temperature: 40 °F
